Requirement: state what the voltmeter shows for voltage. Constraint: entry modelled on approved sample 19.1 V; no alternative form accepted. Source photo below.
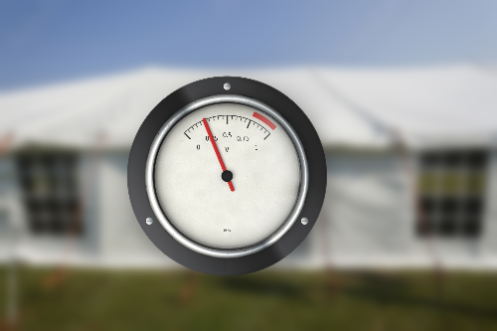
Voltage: 0.25 V
